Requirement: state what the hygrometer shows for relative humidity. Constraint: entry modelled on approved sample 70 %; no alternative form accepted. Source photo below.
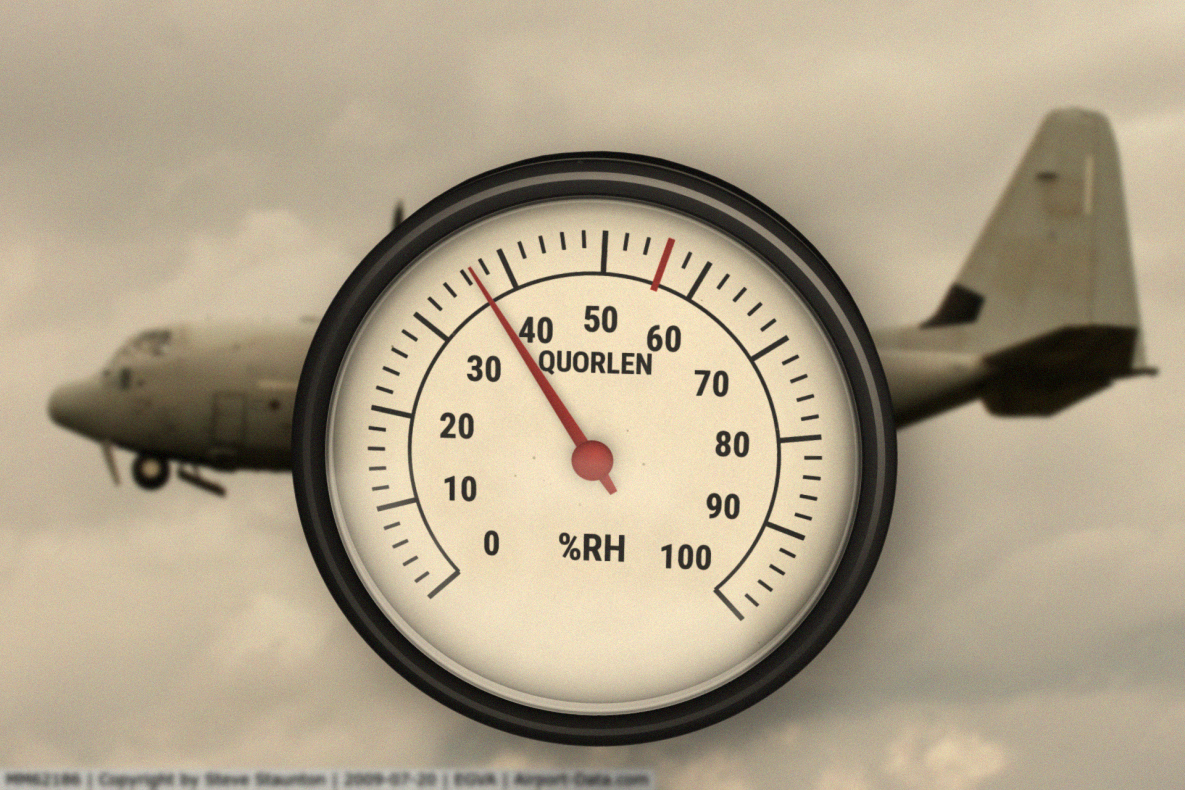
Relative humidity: 37 %
